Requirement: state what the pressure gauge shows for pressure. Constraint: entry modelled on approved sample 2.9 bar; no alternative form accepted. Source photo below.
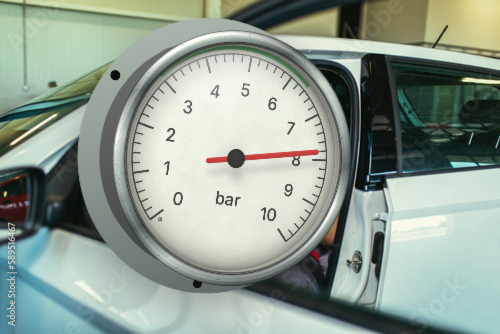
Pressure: 7.8 bar
